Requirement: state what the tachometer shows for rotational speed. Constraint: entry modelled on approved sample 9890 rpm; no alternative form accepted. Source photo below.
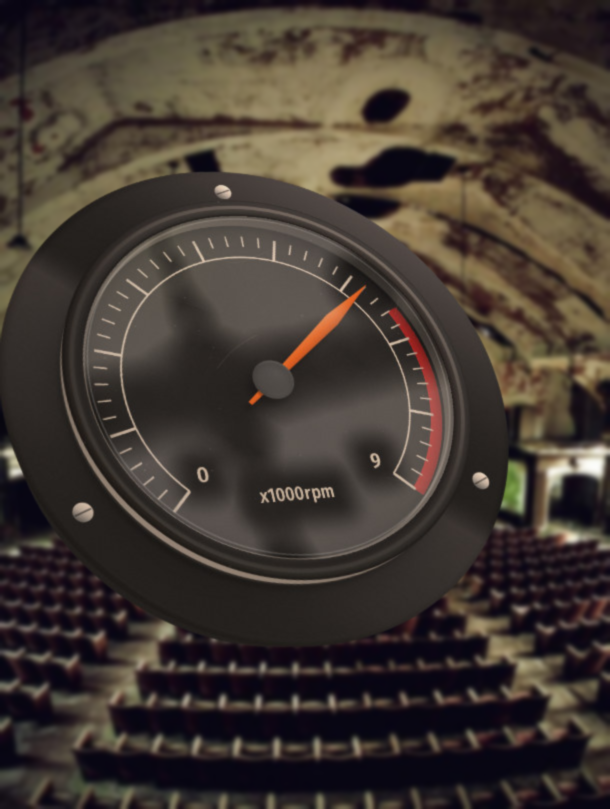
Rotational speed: 6200 rpm
